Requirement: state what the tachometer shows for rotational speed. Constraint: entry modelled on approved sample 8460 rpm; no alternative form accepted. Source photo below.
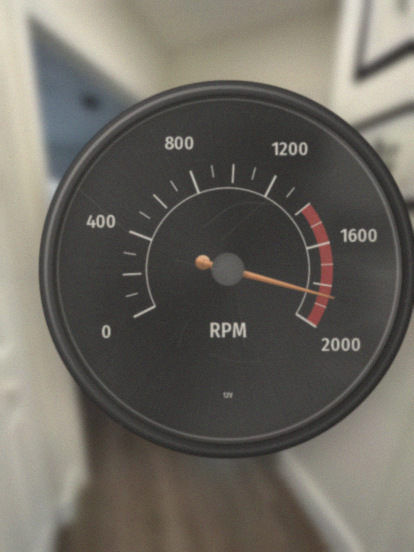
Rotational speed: 1850 rpm
